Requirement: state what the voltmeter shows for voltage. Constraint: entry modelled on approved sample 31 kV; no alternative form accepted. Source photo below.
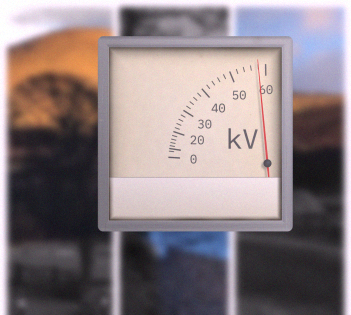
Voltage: 58 kV
